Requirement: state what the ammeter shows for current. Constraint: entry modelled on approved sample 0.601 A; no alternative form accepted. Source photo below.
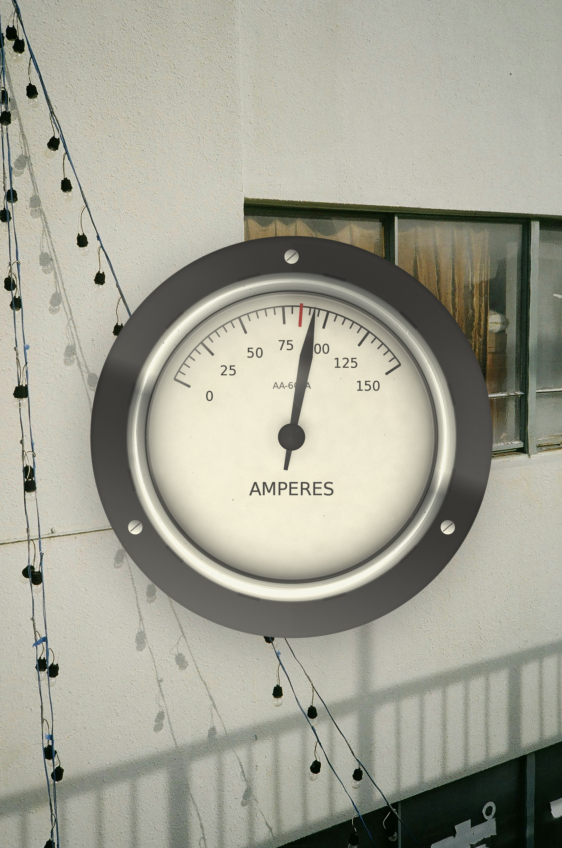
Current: 92.5 A
